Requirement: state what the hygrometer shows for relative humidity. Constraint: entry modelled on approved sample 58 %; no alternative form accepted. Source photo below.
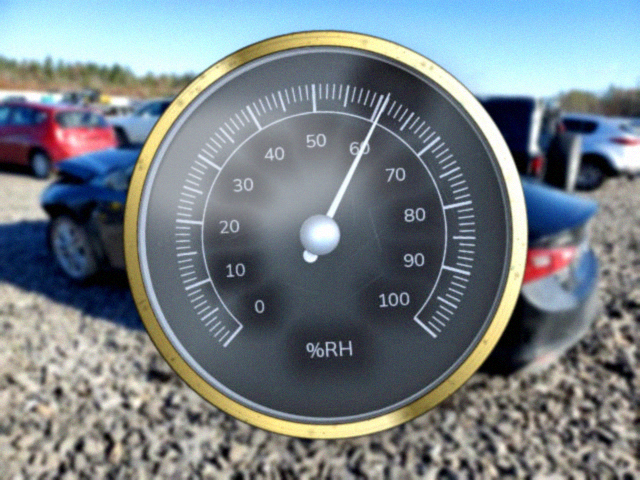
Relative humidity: 61 %
